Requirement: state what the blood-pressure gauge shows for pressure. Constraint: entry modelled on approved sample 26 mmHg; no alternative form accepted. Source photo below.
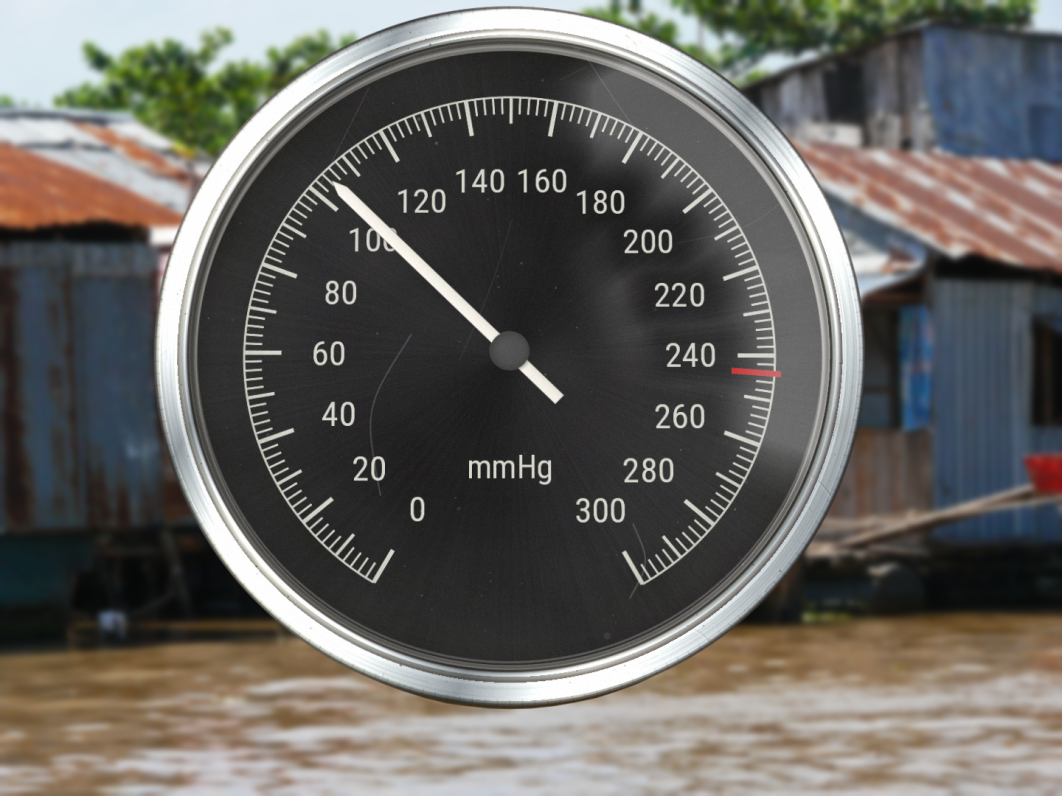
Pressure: 104 mmHg
